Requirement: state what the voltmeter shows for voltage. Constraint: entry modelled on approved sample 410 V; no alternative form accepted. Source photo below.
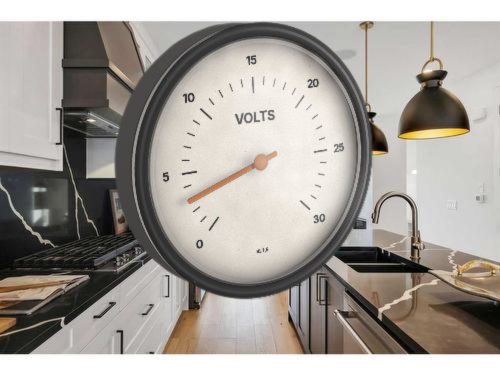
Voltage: 3 V
